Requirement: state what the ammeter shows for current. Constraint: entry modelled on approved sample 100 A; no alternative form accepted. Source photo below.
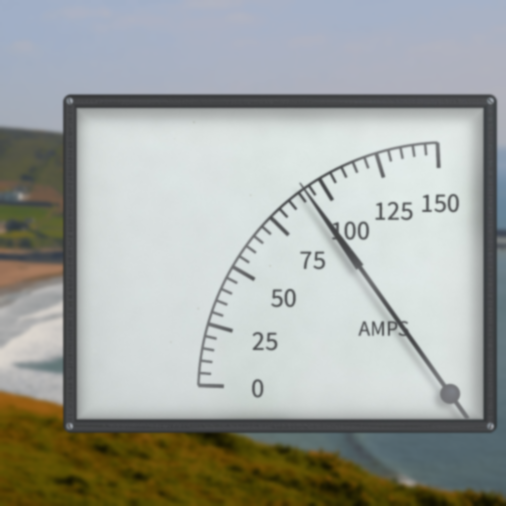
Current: 92.5 A
